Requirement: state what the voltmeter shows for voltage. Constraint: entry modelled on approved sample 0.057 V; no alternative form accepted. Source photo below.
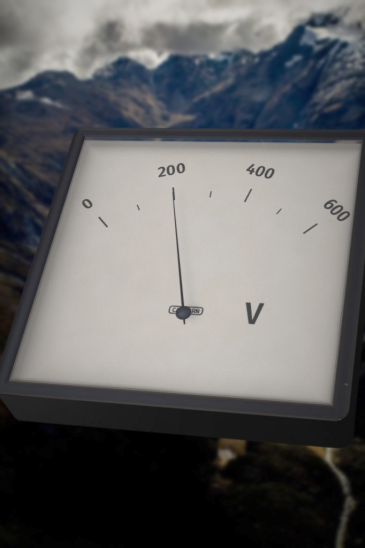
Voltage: 200 V
